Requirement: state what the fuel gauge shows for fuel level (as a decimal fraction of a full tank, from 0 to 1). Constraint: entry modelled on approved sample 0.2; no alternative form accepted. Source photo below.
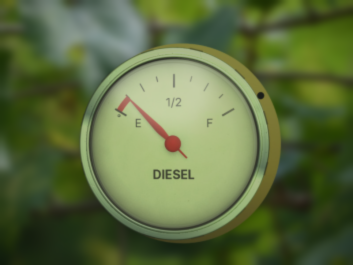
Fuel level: 0.125
